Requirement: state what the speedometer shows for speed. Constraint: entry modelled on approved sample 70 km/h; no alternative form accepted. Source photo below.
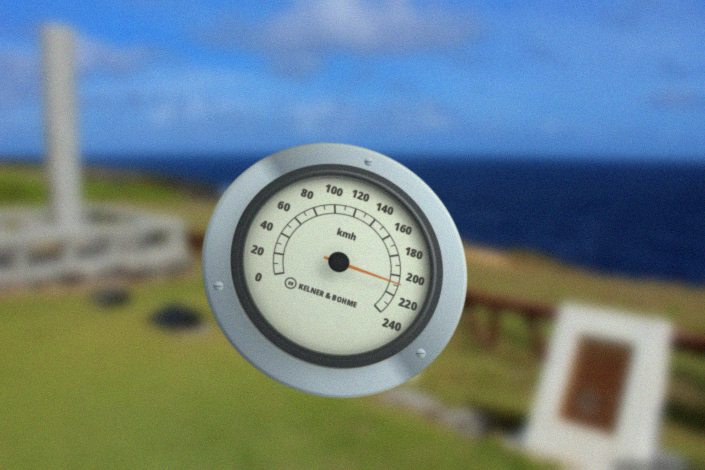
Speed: 210 km/h
